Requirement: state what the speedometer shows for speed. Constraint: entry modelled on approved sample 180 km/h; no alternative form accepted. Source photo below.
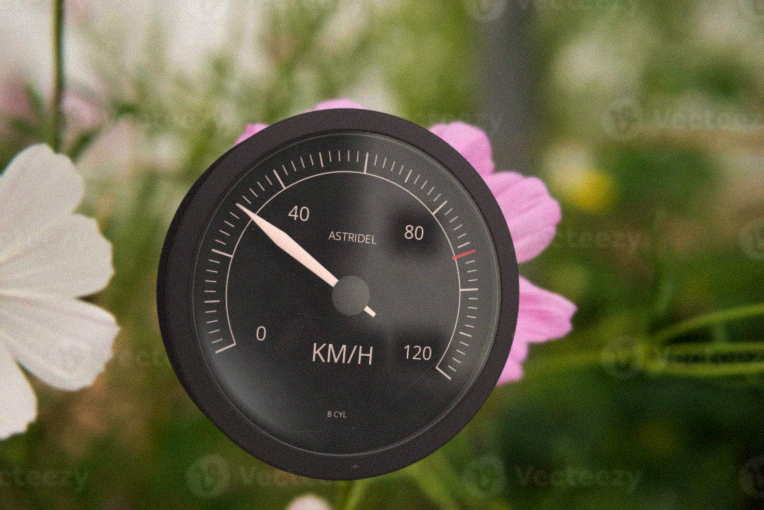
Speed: 30 km/h
